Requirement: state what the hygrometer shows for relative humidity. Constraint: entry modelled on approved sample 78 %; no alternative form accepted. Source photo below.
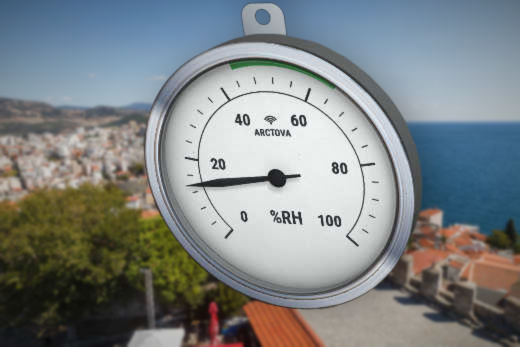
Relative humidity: 14 %
